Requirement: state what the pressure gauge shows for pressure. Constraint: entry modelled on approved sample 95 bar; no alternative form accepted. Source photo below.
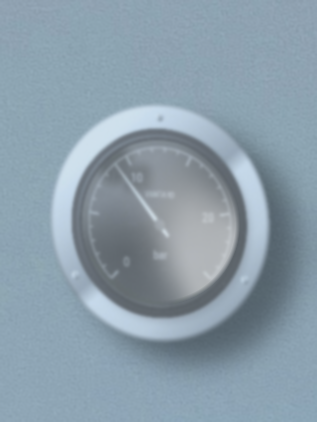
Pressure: 9 bar
